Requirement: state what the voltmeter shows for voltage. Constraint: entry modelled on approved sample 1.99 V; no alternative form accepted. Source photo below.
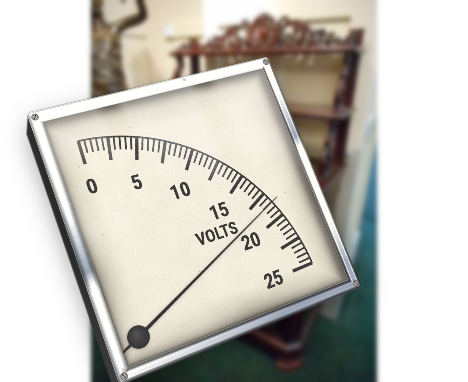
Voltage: 18.5 V
